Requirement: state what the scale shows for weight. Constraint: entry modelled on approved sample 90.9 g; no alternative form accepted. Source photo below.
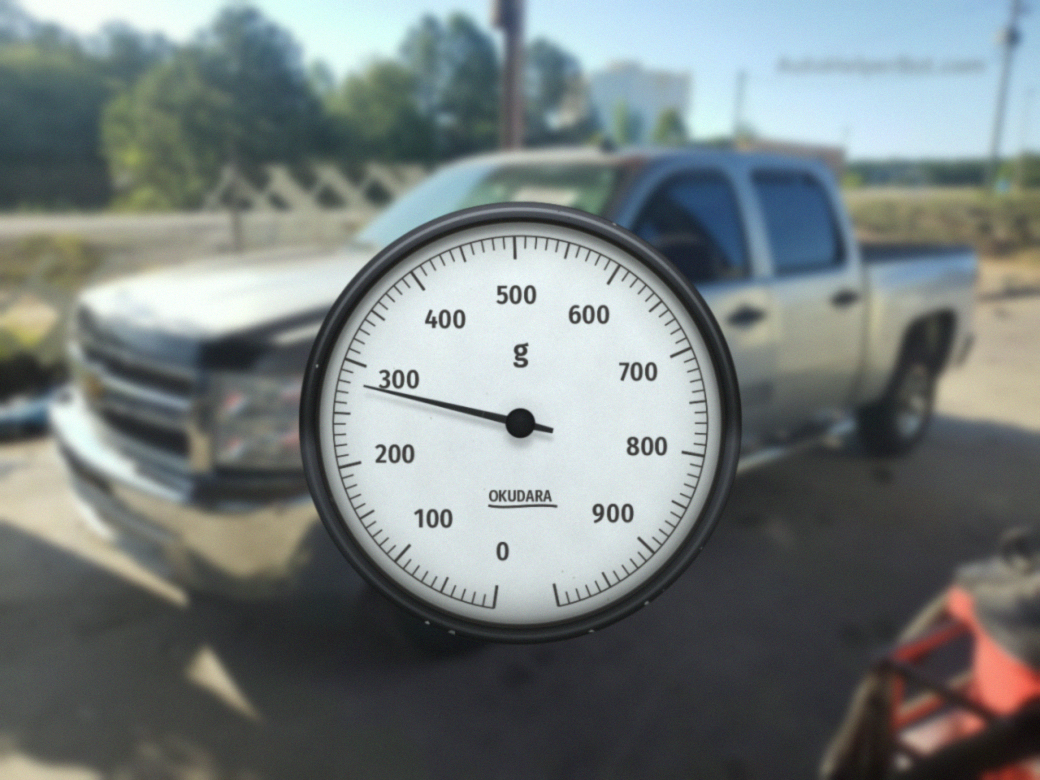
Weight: 280 g
